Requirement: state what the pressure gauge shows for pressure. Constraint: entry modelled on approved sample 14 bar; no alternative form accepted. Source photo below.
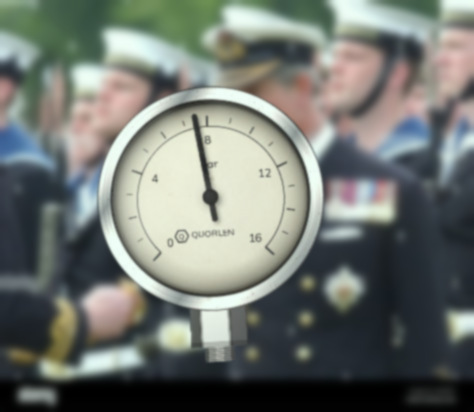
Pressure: 7.5 bar
